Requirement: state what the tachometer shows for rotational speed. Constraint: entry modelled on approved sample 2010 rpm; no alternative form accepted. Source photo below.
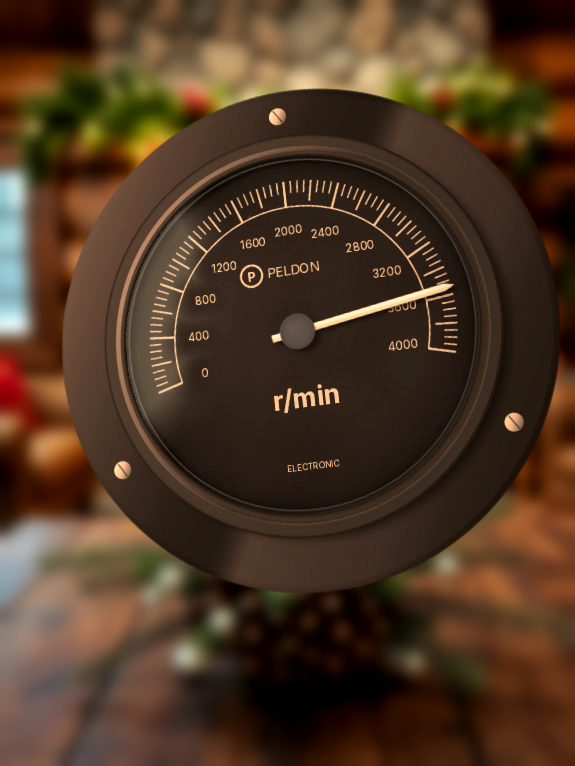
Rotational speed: 3550 rpm
